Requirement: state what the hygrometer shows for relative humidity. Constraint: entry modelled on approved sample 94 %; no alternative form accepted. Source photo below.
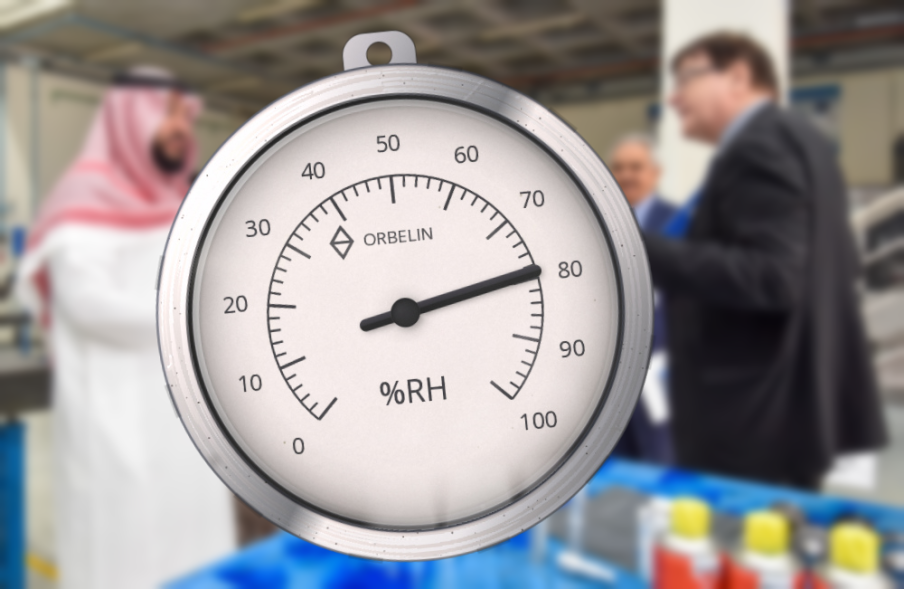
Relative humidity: 79 %
